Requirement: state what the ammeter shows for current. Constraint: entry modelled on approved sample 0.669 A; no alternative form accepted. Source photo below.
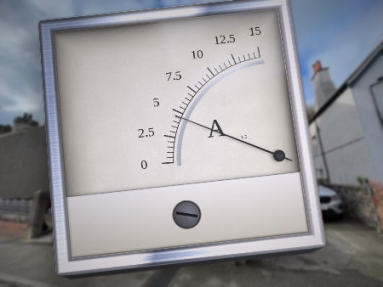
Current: 4.5 A
